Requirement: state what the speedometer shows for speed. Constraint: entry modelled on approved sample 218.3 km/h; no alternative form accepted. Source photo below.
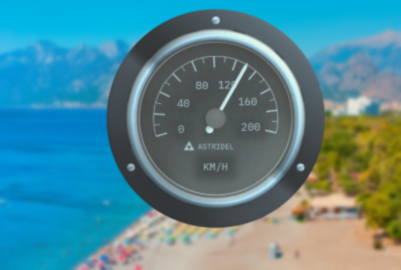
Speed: 130 km/h
